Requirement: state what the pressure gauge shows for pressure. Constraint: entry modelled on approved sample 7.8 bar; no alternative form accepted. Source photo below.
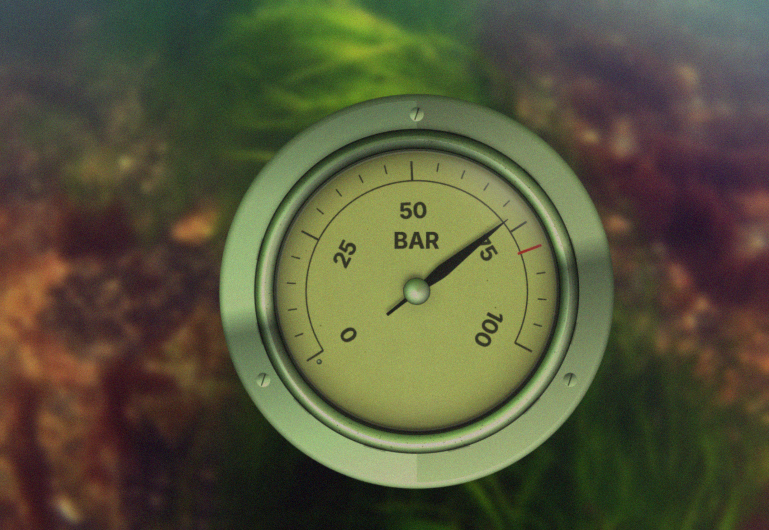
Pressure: 72.5 bar
